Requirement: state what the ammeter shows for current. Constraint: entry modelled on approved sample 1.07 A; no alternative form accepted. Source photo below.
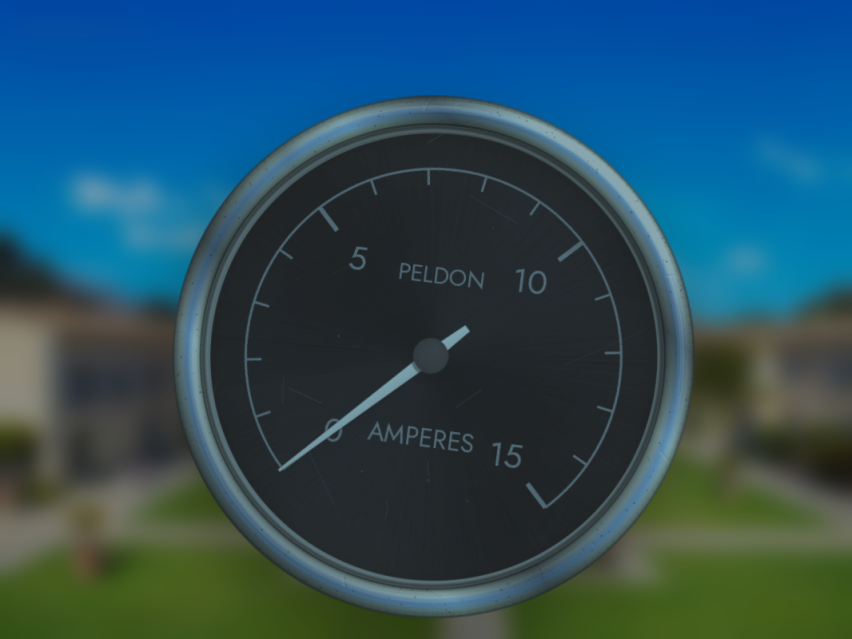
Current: 0 A
